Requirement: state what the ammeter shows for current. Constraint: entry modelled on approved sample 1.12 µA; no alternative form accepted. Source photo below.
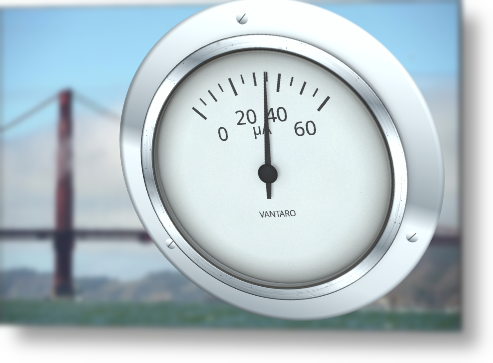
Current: 35 µA
